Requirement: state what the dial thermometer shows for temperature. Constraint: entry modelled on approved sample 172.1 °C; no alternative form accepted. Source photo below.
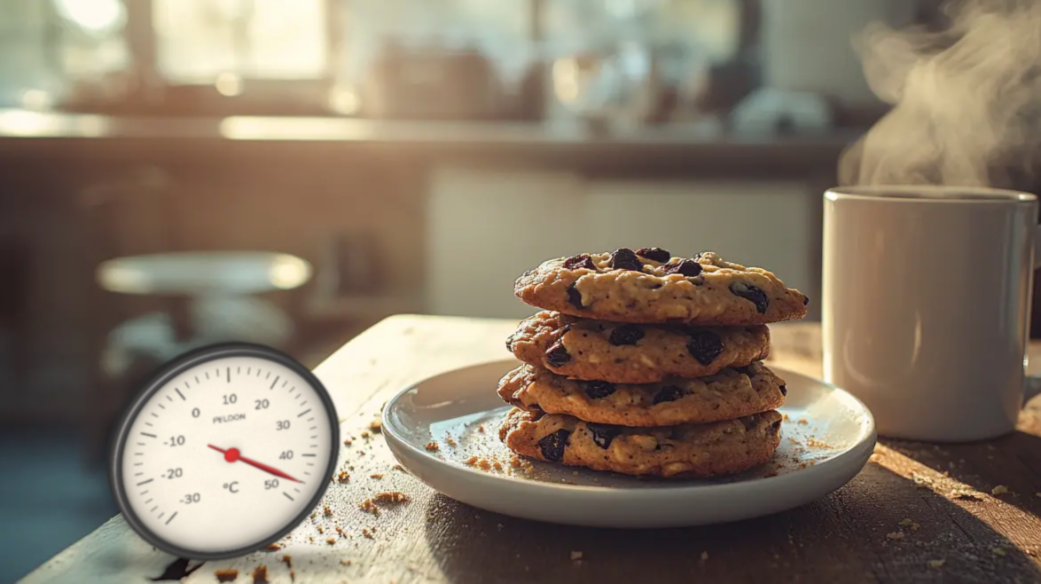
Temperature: 46 °C
